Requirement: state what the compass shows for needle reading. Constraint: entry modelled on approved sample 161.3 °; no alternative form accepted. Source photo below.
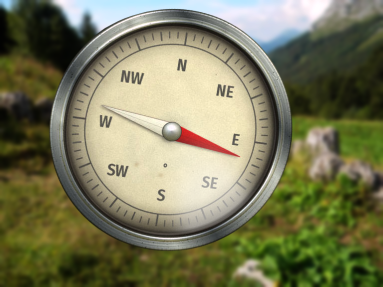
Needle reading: 102.5 °
